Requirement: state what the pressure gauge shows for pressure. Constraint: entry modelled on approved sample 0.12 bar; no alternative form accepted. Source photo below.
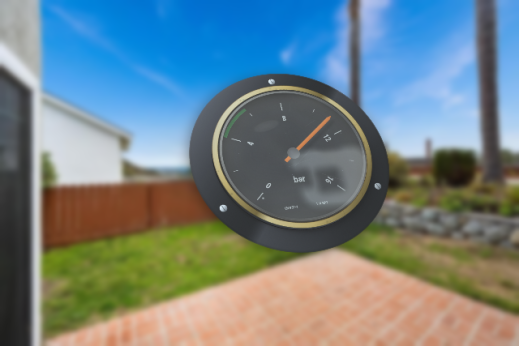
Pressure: 11 bar
